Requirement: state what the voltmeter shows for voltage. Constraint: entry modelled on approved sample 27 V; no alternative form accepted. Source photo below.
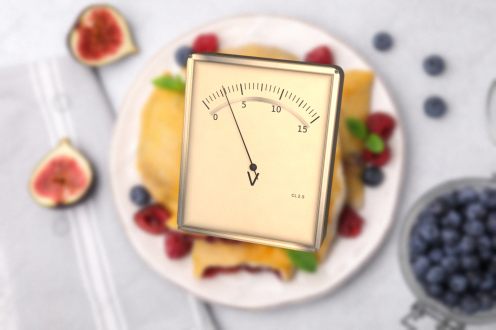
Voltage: 3 V
